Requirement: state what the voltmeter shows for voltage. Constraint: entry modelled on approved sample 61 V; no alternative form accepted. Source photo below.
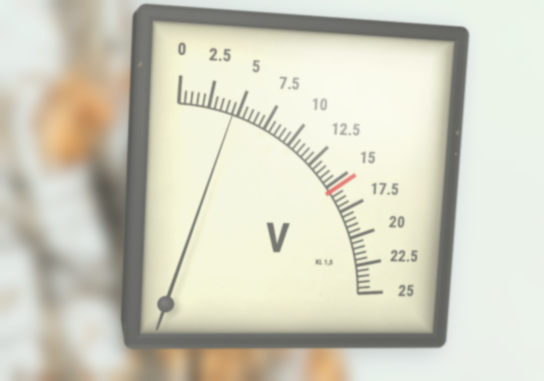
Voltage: 4.5 V
